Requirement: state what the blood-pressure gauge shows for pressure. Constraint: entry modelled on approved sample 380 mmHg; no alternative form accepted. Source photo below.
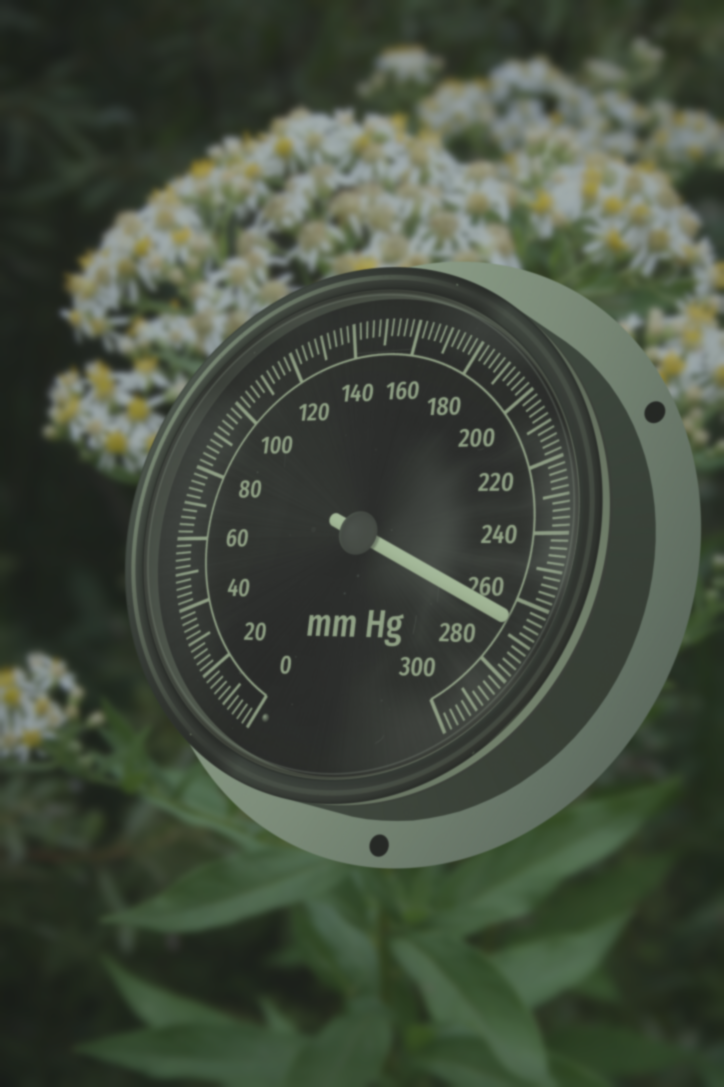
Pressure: 266 mmHg
